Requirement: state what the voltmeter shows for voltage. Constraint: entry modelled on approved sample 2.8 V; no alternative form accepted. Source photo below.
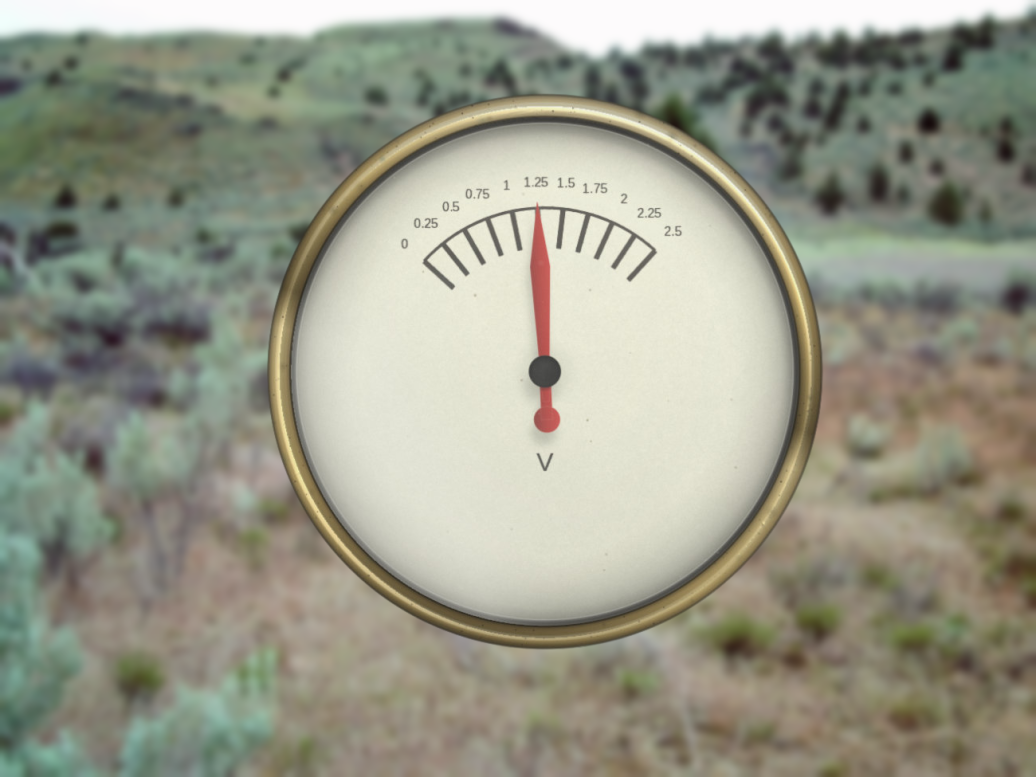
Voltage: 1.25 V
